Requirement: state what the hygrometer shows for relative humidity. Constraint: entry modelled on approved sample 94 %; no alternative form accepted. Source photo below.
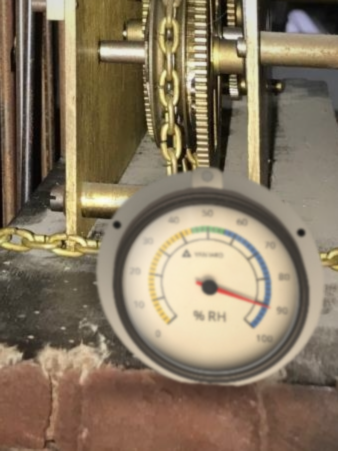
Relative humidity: 90 %
